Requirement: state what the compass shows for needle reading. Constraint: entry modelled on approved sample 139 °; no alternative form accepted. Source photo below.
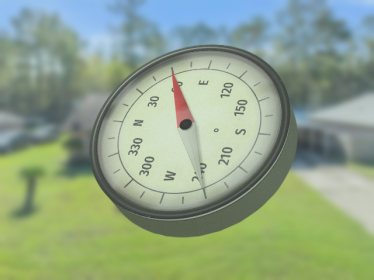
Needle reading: 60 °
